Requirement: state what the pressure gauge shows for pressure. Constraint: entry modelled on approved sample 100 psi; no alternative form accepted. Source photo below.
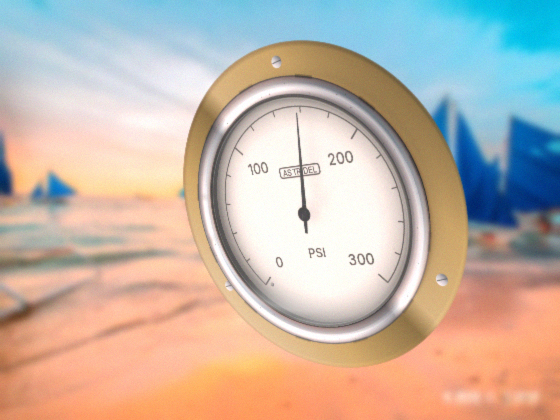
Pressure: 160 psi
